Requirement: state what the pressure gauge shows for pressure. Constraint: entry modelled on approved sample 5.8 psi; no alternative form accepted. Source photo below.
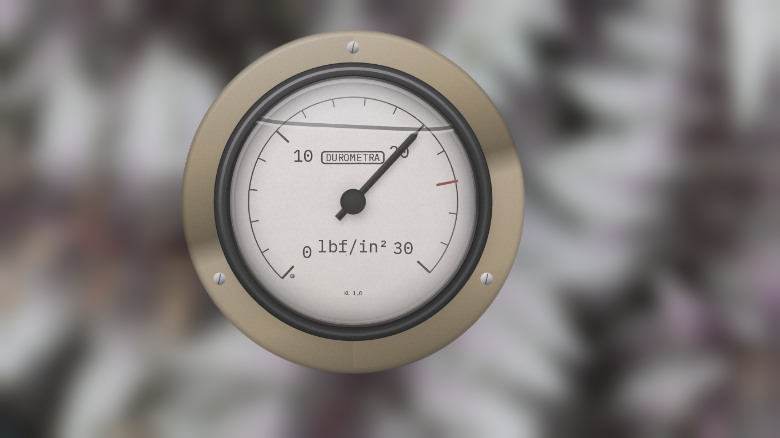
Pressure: 20 psi
